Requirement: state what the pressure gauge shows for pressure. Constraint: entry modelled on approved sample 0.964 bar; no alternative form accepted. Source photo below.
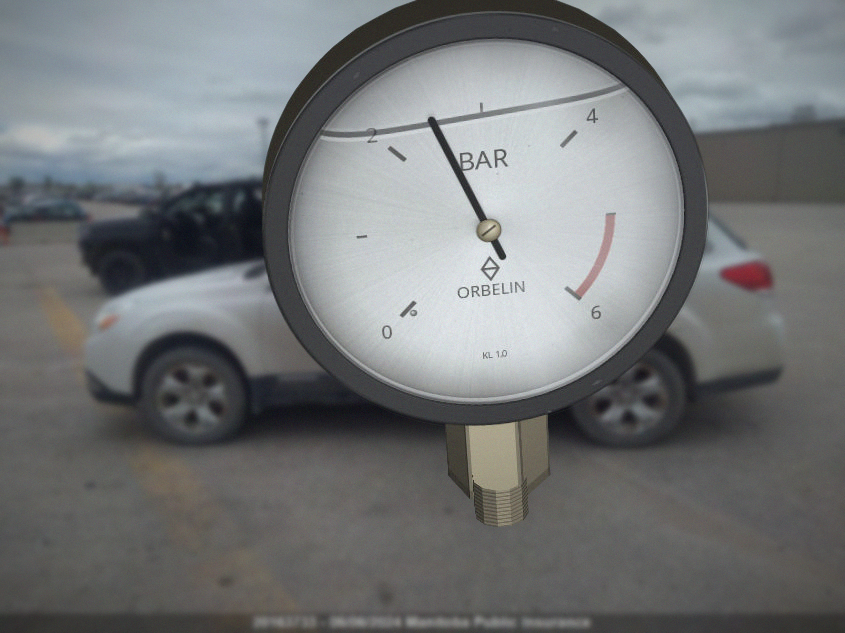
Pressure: 2.5 bar
